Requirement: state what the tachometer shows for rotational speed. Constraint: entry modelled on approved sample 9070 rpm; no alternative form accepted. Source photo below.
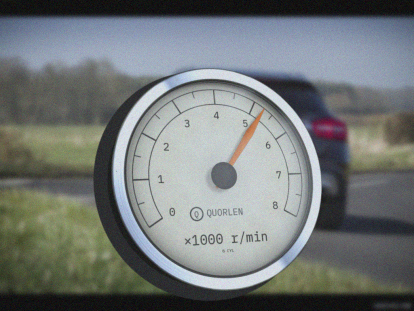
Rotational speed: 5250 rpm
